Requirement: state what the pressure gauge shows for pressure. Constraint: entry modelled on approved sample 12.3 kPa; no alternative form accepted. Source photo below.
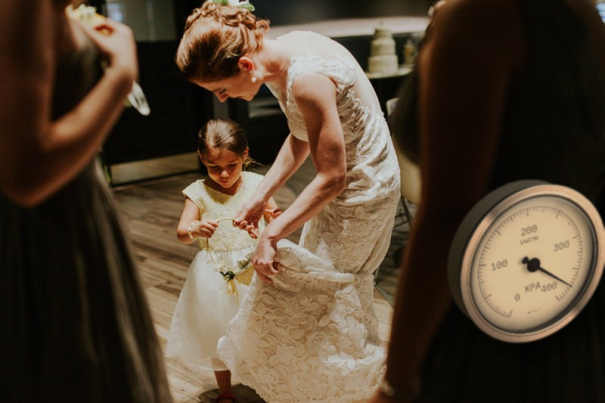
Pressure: 375 kPa
